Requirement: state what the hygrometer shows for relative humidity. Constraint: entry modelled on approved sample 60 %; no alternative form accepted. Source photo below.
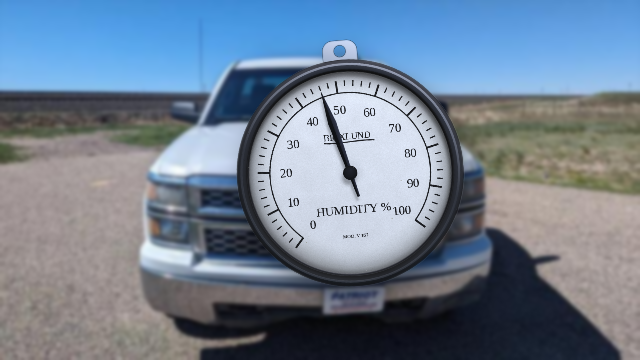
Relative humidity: 46 %
